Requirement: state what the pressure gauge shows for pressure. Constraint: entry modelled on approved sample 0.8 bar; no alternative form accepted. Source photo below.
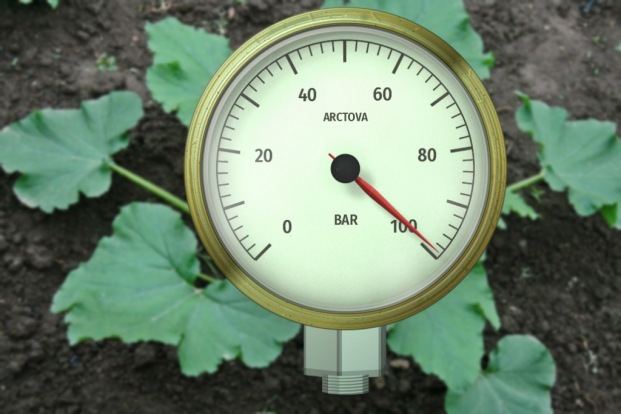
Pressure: 99 bar
